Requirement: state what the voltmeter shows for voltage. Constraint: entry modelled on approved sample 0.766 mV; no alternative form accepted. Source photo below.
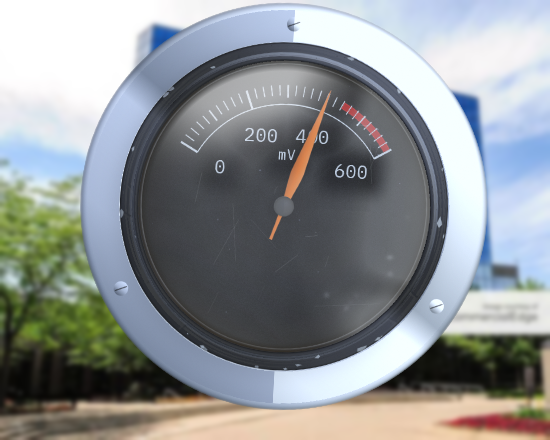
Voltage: 400 mV
